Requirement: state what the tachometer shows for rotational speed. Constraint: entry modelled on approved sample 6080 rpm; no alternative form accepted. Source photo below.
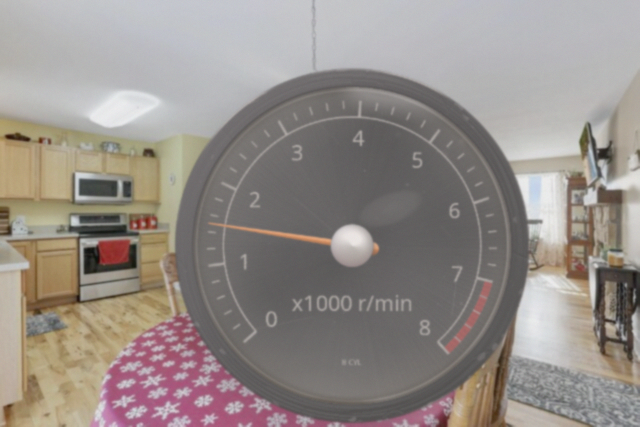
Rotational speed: 1500 rpm
